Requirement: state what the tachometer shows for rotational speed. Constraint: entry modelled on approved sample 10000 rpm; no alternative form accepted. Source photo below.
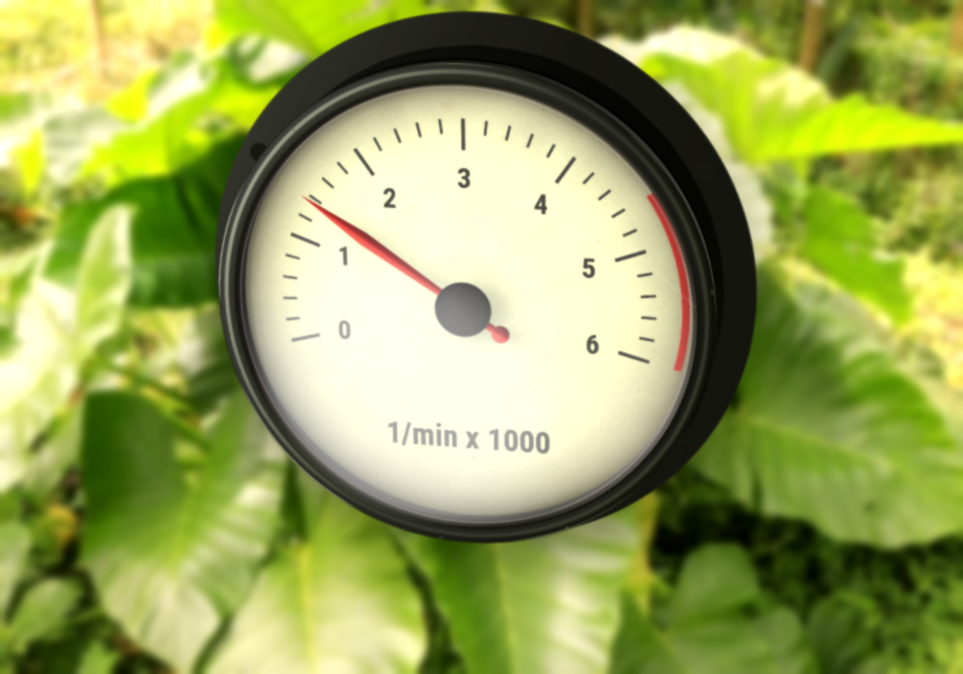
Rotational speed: 1400 rpm
